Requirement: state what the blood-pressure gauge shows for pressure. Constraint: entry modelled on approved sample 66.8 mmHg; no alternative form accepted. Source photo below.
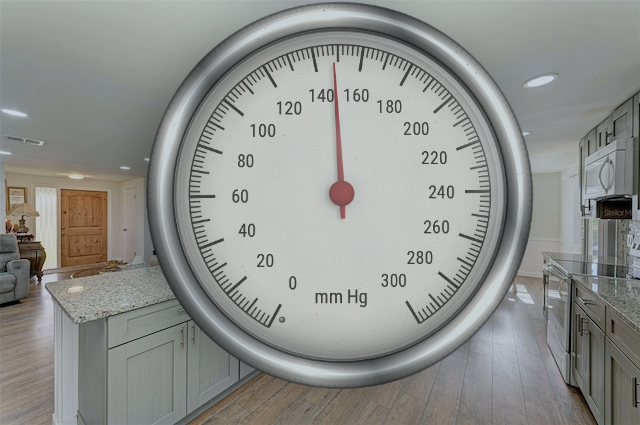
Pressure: 148 mmHg
